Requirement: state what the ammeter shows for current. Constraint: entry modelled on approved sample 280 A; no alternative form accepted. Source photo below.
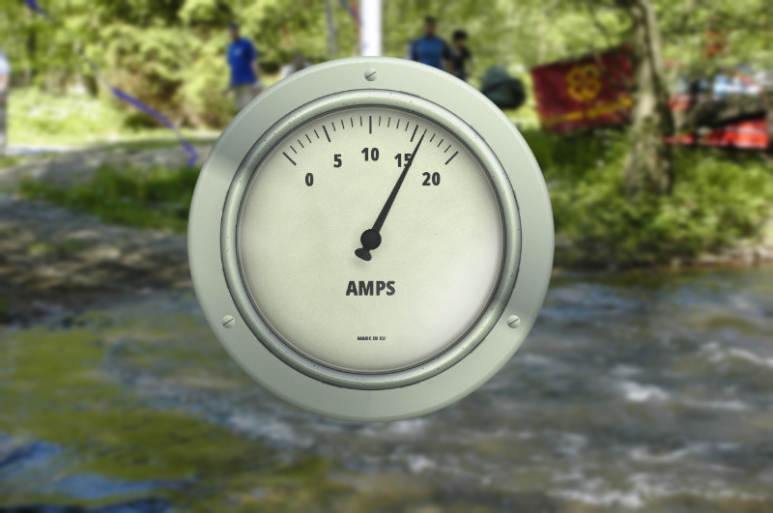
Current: 16 A
